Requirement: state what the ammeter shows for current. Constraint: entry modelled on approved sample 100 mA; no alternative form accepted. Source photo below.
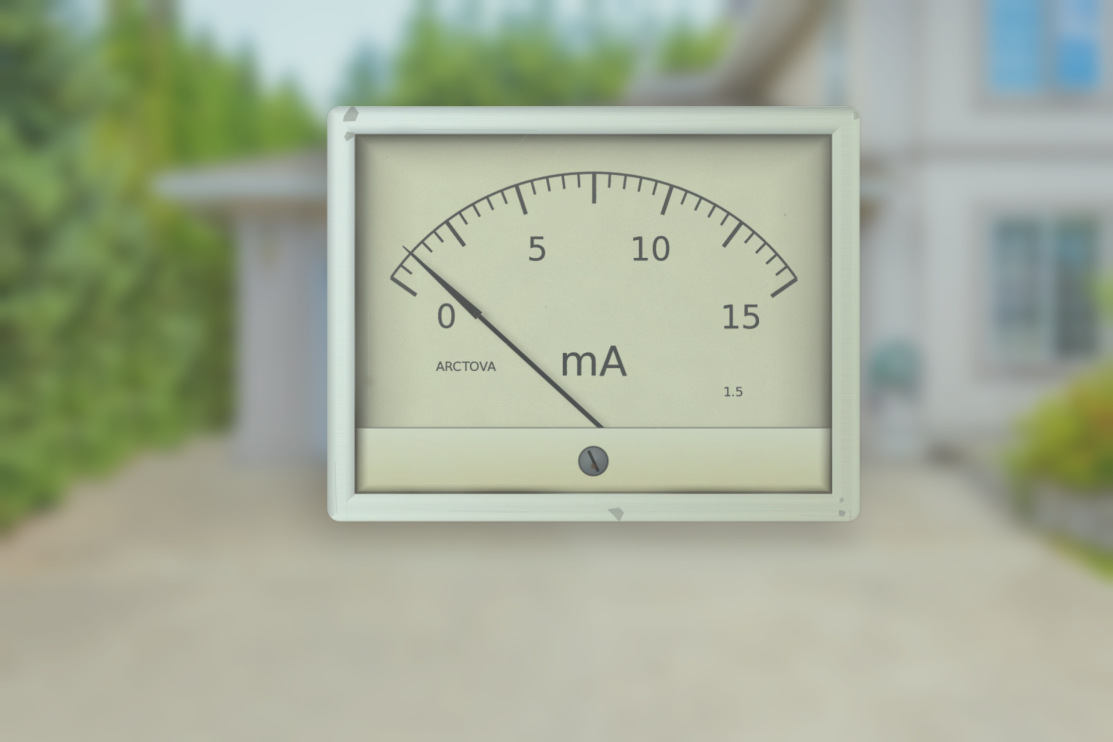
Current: 1 mA
